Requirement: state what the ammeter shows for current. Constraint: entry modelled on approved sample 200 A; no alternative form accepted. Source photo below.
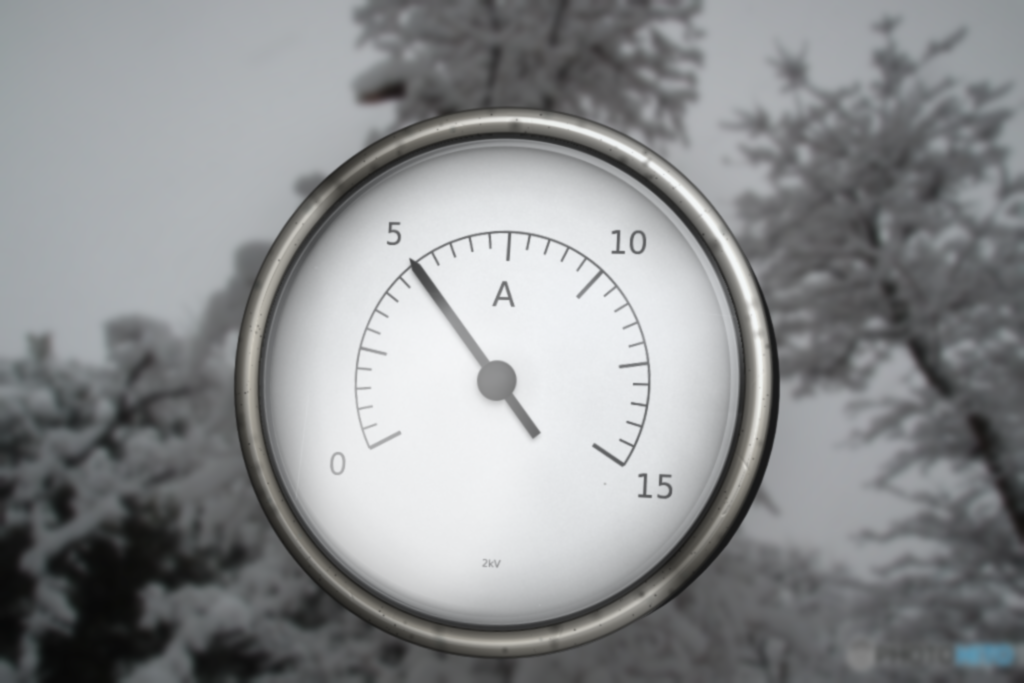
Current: 5 A
